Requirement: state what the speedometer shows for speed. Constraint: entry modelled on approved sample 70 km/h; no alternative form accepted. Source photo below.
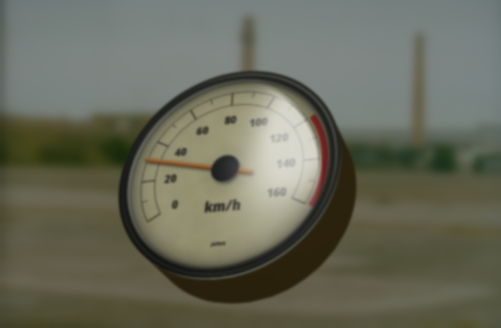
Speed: 30 km/h
